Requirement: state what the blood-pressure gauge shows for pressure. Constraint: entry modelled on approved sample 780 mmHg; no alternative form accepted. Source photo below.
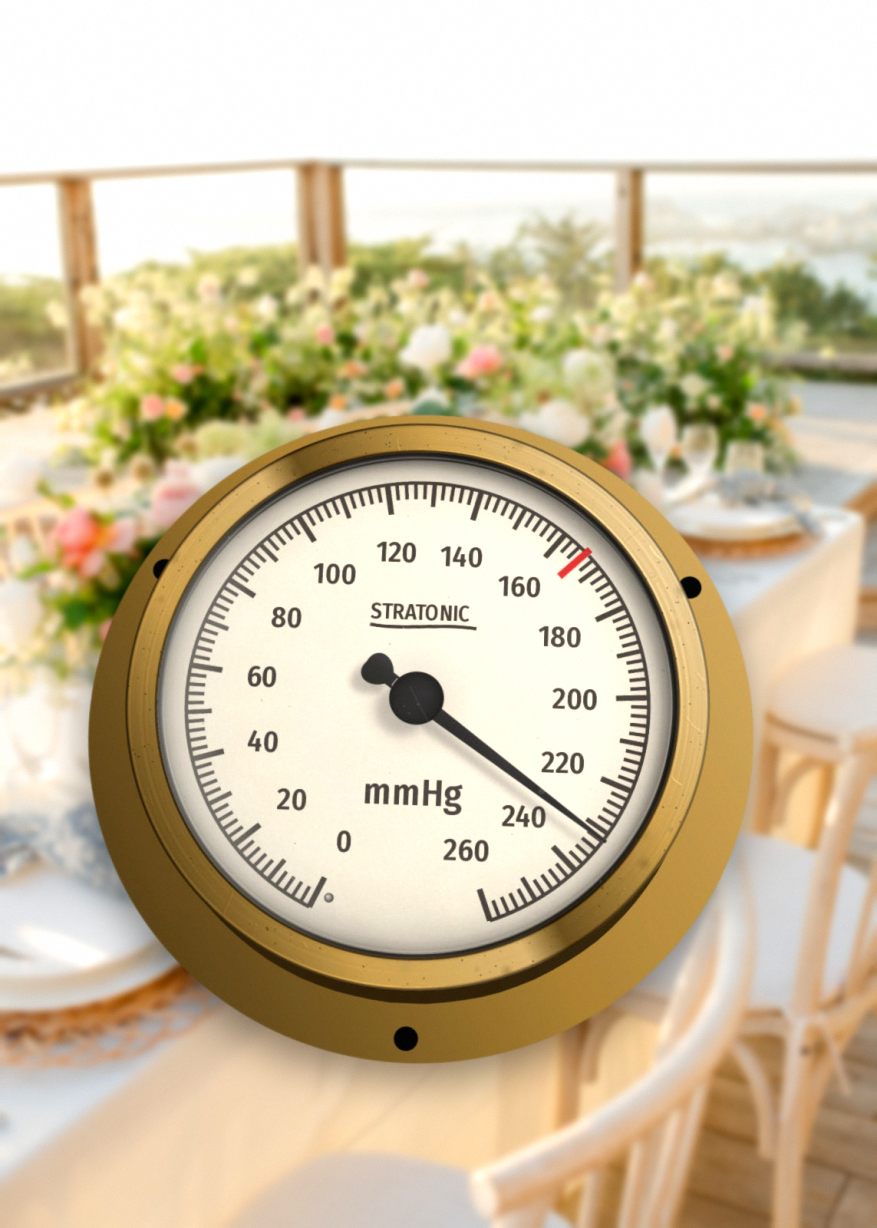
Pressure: 232 mmHg
